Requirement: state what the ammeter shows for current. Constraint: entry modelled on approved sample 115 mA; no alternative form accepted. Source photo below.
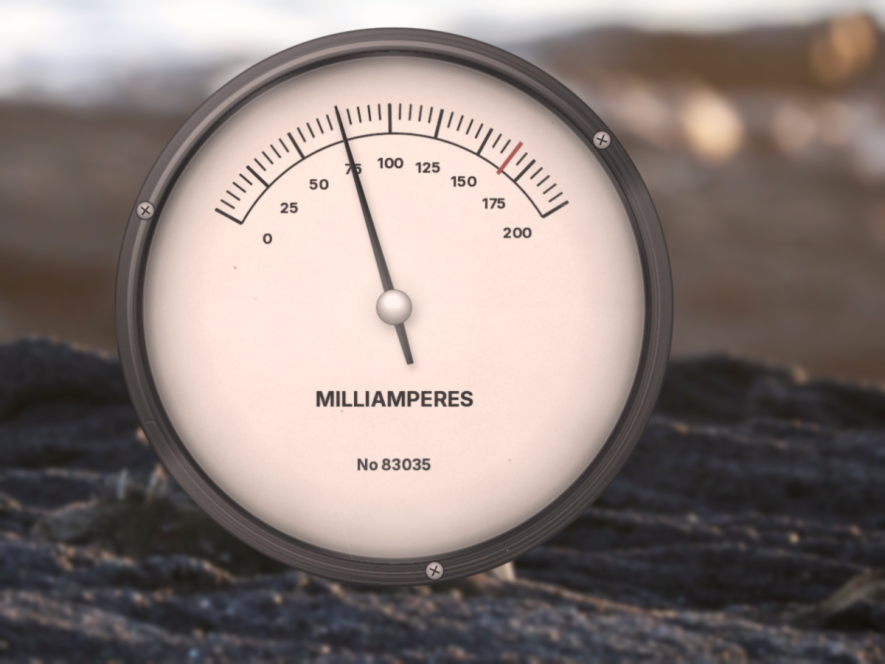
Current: 75 mA
